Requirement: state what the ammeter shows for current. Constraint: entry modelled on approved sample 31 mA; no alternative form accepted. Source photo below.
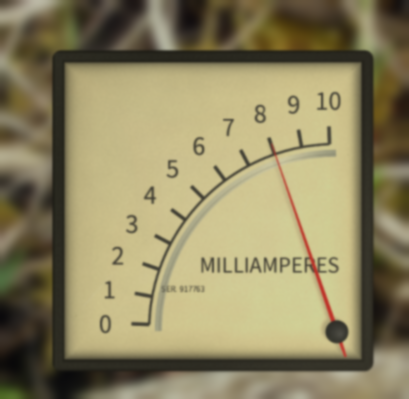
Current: 8 mA
